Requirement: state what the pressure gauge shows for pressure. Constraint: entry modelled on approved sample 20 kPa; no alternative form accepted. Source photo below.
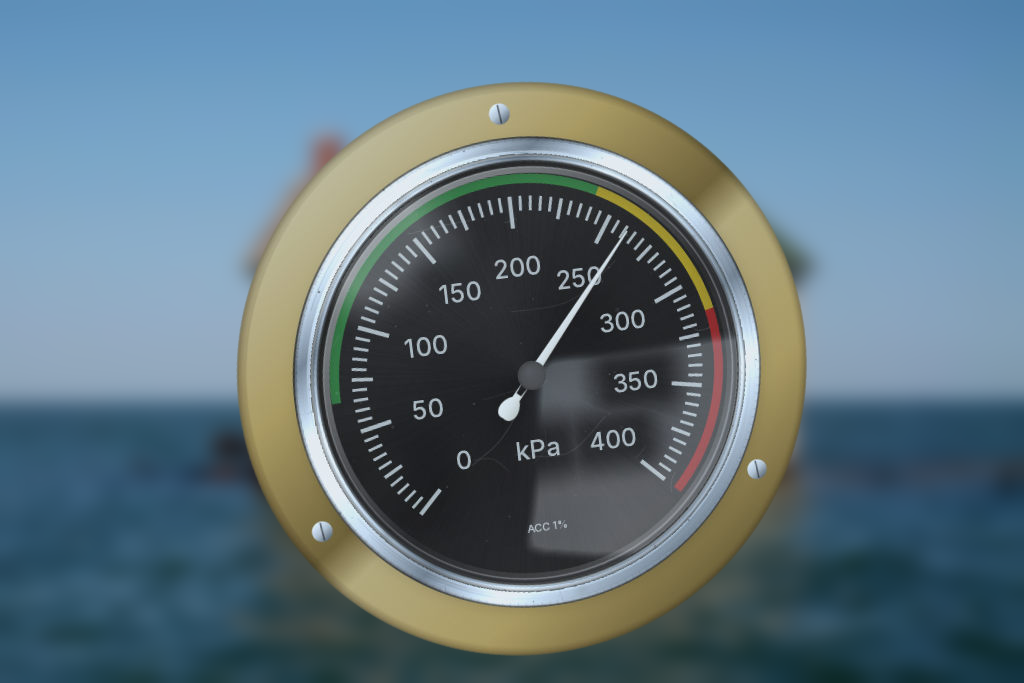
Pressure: 260 kPa
